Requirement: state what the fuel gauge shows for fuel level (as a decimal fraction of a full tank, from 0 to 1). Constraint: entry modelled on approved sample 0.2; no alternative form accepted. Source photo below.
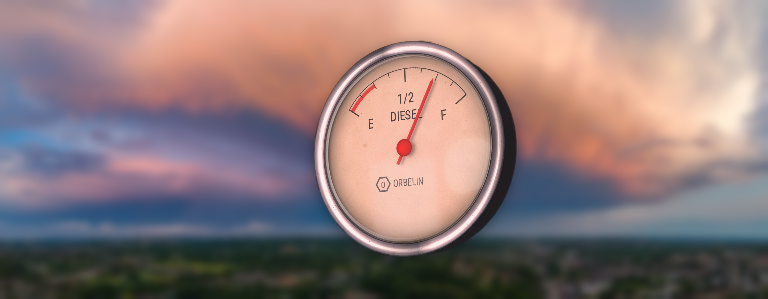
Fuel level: 0.75
